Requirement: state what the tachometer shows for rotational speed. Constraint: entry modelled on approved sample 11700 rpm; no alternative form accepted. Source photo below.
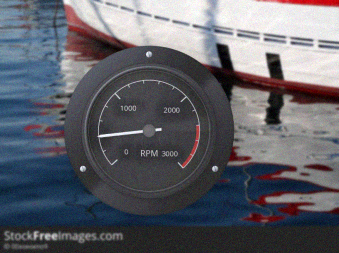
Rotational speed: 400 rpm
